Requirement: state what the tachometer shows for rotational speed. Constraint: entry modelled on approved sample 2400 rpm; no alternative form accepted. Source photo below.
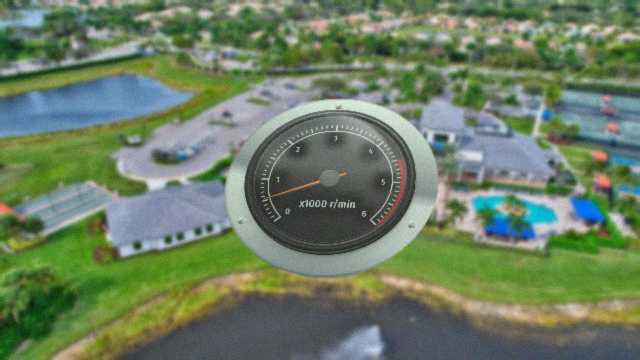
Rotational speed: 500 rpm
